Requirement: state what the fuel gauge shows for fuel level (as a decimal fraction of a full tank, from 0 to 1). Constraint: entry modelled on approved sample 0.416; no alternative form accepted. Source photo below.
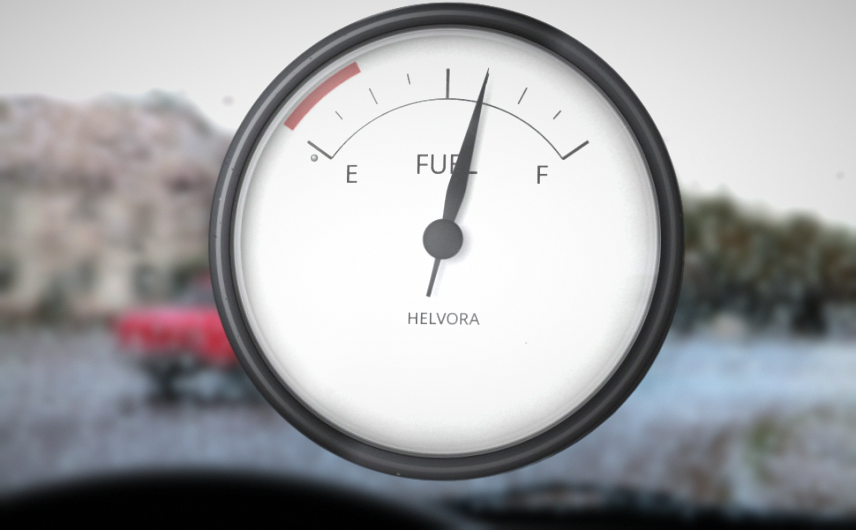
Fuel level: 0.625
